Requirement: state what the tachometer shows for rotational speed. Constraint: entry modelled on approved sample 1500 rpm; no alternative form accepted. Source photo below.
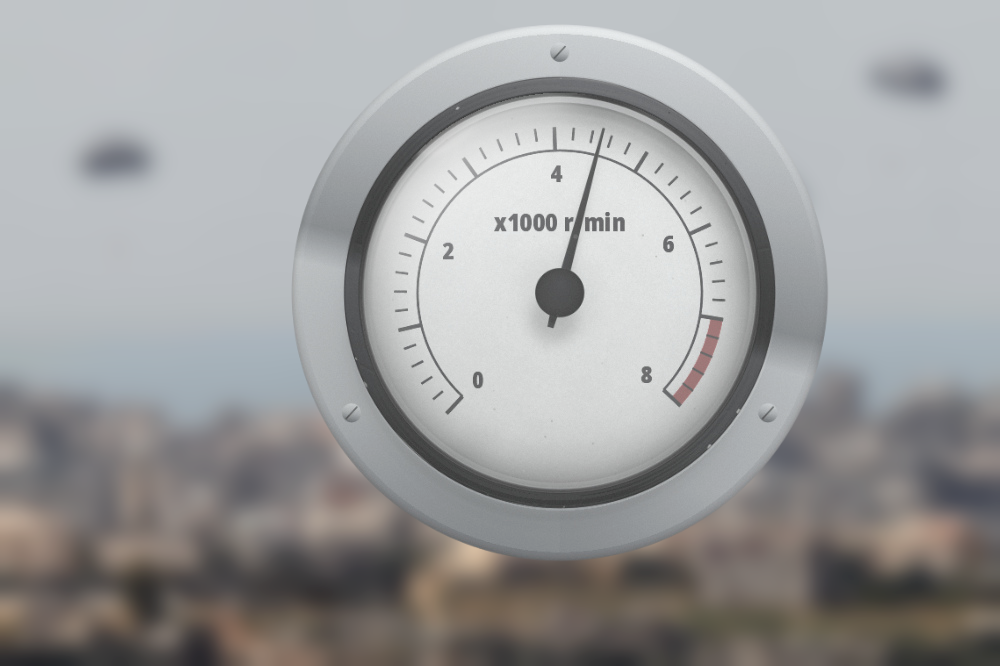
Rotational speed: 4500 rpm
